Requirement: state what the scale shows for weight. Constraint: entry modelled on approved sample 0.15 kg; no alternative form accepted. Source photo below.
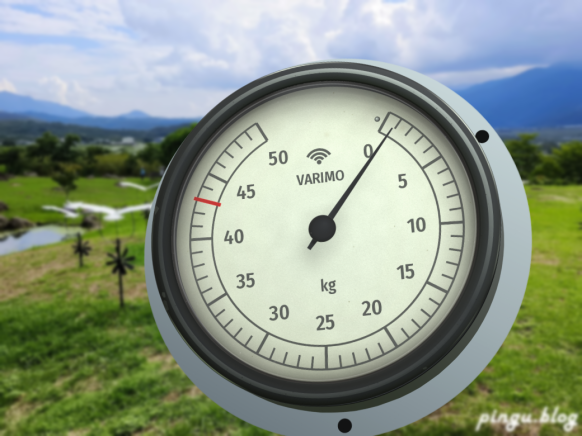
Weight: 1 kg
